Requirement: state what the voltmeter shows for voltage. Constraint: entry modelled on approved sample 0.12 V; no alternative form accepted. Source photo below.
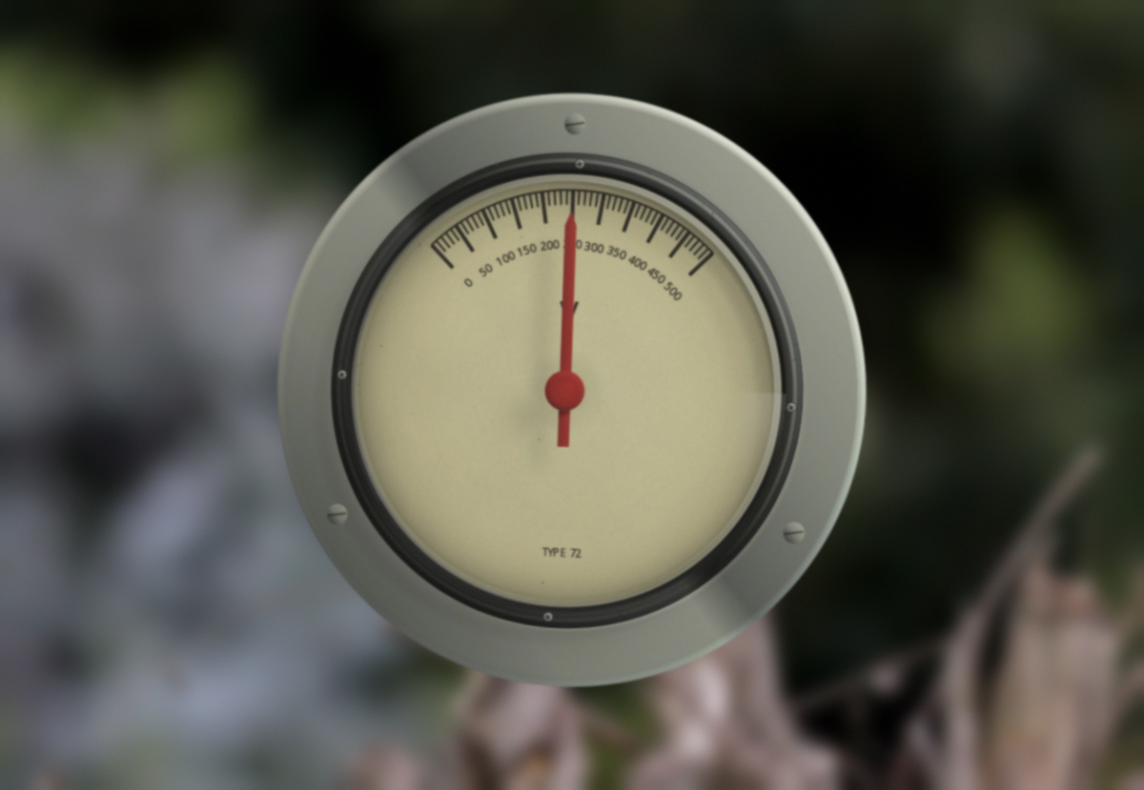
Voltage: 250 V
